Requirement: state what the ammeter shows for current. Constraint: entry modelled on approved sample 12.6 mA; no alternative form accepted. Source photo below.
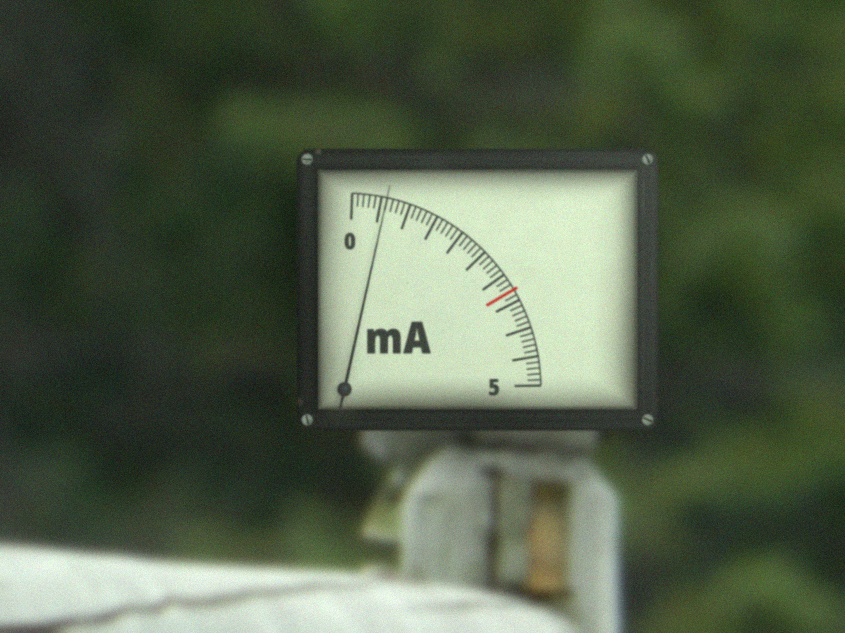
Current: 0.6 mA
